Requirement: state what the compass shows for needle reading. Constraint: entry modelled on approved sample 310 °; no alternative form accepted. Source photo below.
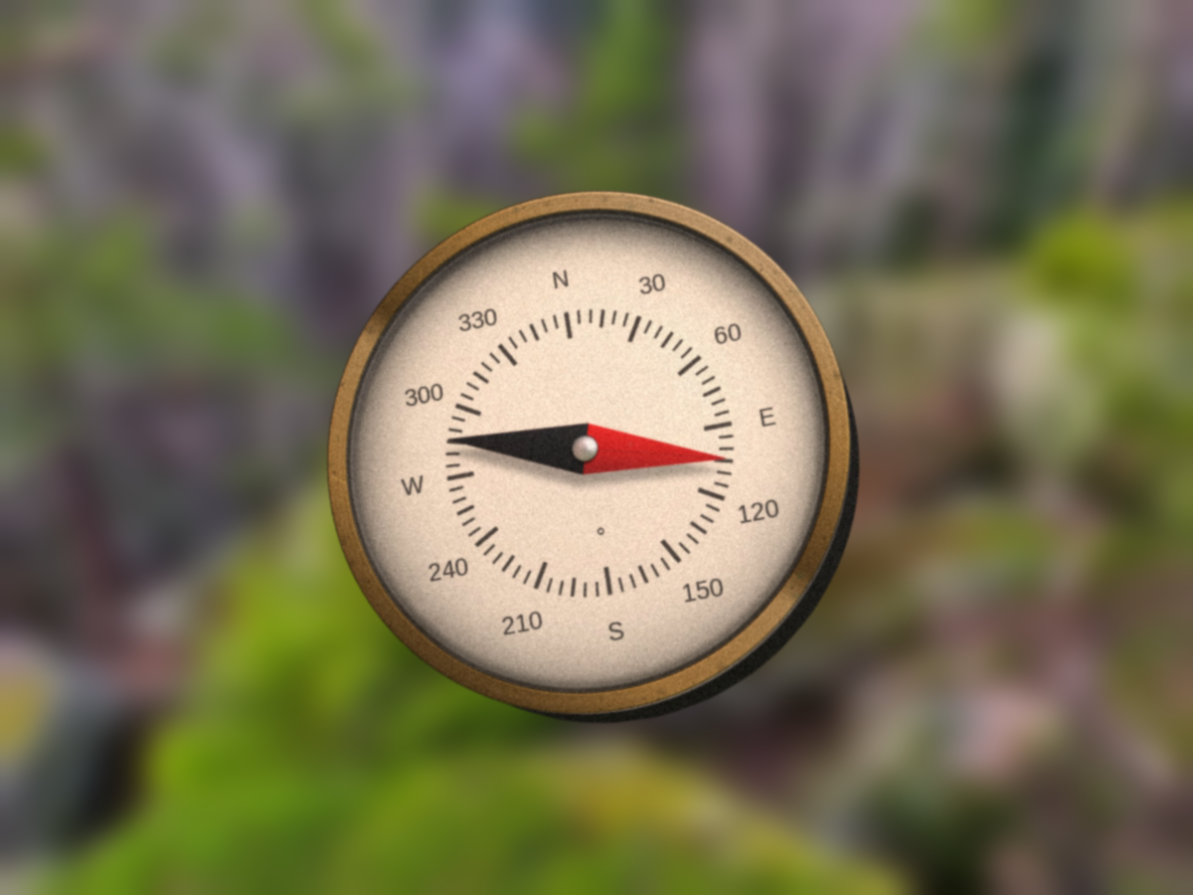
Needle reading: 105 °
